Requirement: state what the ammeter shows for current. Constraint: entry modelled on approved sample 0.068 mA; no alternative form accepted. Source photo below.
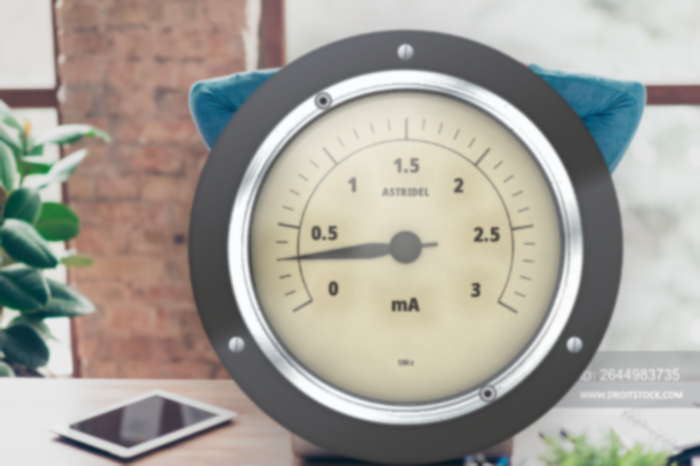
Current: 0.3 mA
